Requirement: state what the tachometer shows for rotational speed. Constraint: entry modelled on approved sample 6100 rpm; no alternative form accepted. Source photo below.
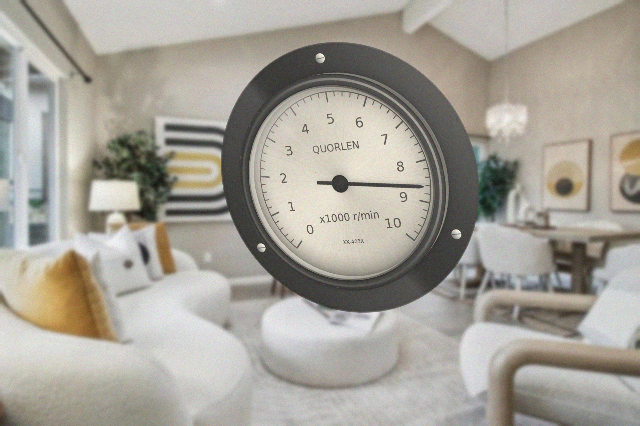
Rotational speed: 8600 rpm
